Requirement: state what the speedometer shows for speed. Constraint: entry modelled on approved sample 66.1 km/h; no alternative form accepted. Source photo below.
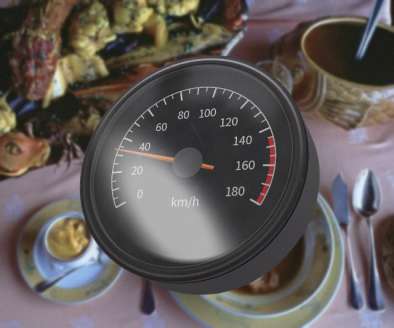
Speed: 32.5 km/h
